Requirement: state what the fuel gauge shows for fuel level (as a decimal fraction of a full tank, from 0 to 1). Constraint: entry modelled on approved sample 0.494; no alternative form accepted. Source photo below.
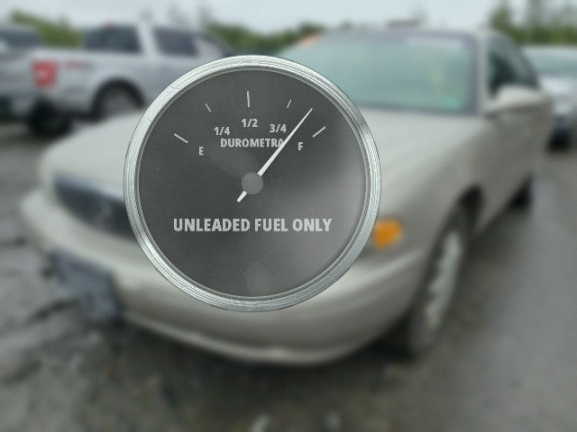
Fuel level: 0.875
